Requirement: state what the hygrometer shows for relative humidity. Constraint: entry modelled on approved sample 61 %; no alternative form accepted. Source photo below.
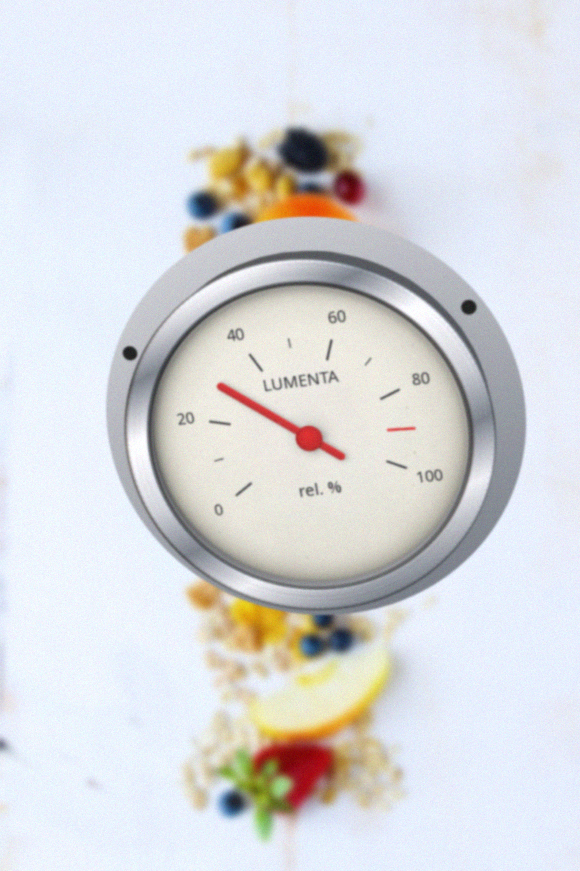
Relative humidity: 30 %
